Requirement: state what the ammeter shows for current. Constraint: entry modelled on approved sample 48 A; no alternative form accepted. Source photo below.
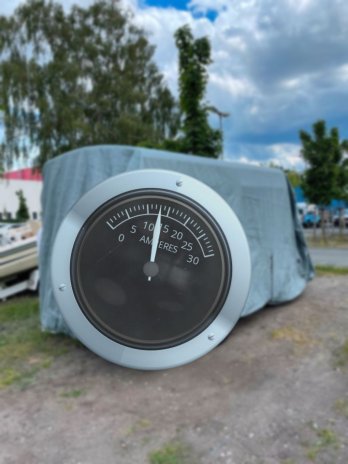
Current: 13 A
